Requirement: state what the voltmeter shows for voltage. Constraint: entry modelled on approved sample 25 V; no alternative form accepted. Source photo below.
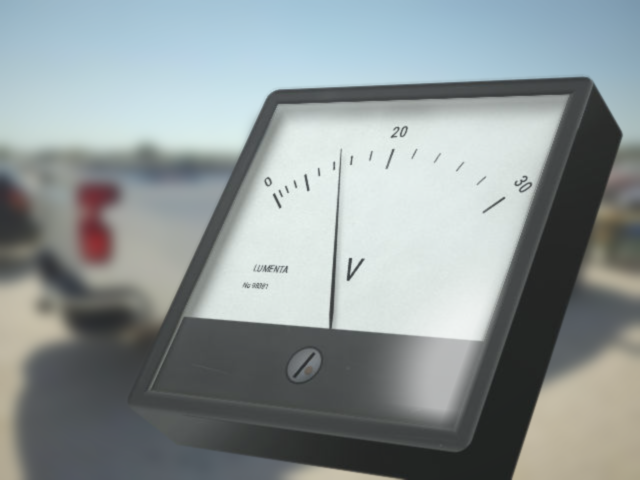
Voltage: 15 V
